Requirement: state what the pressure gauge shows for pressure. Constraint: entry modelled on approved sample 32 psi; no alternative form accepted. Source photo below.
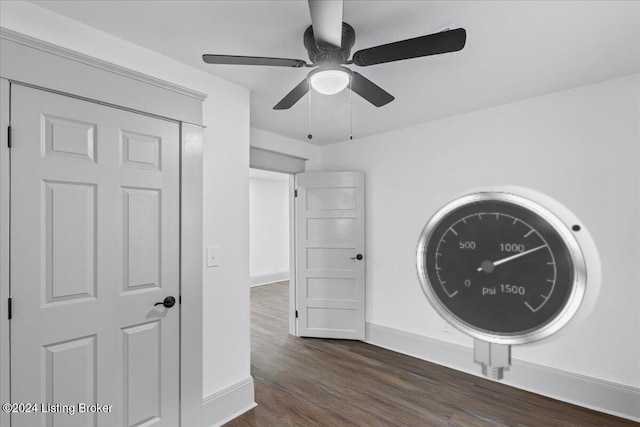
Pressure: 1100 psi
